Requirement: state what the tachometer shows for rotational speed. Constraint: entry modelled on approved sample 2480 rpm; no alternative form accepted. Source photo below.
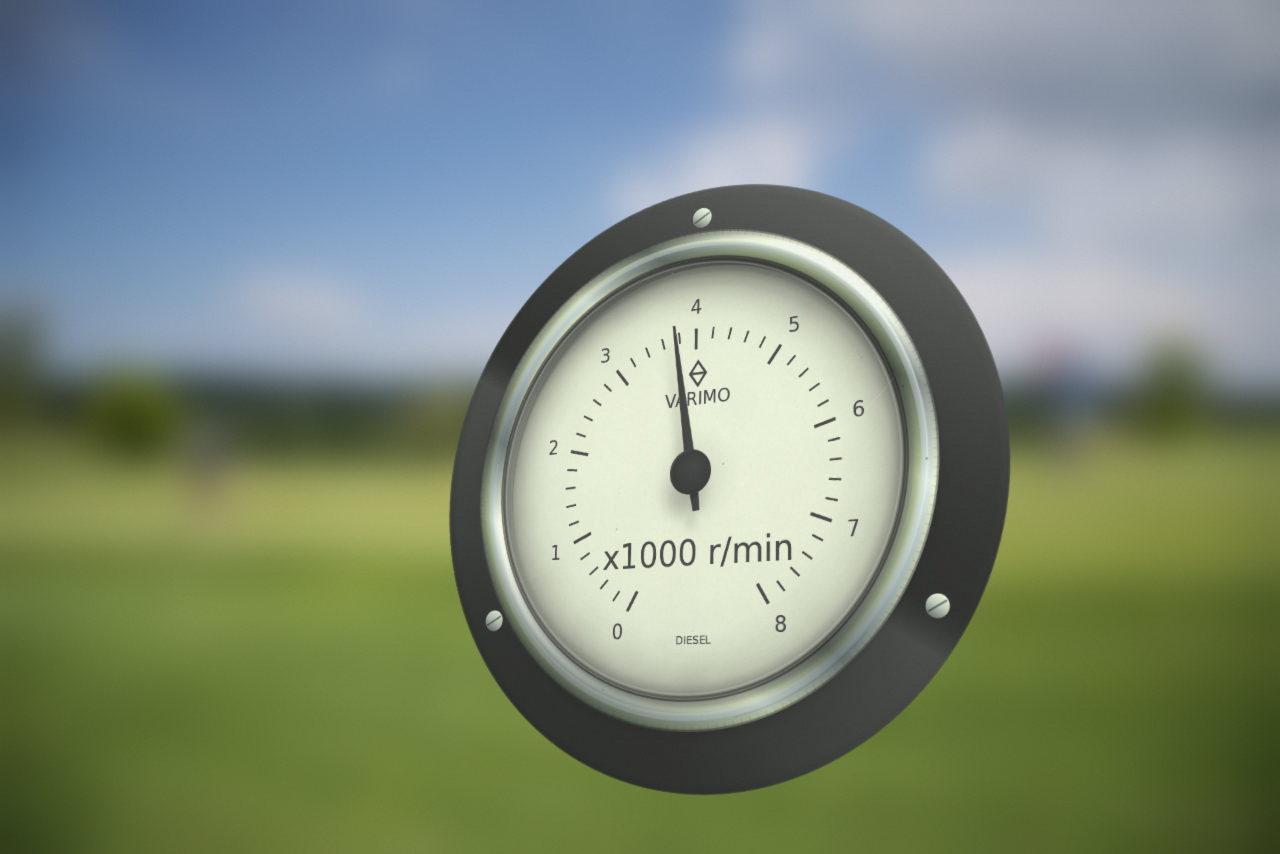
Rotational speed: 3800 rpm
